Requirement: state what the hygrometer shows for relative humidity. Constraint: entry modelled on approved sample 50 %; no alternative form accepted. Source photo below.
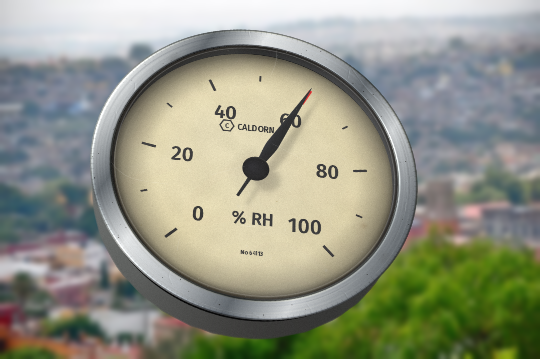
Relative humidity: 60 %
